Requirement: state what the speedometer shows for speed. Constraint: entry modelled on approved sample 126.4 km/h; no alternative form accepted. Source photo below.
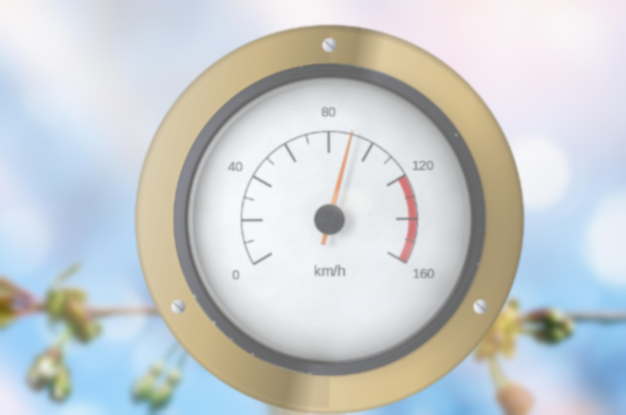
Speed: 90 km/h
